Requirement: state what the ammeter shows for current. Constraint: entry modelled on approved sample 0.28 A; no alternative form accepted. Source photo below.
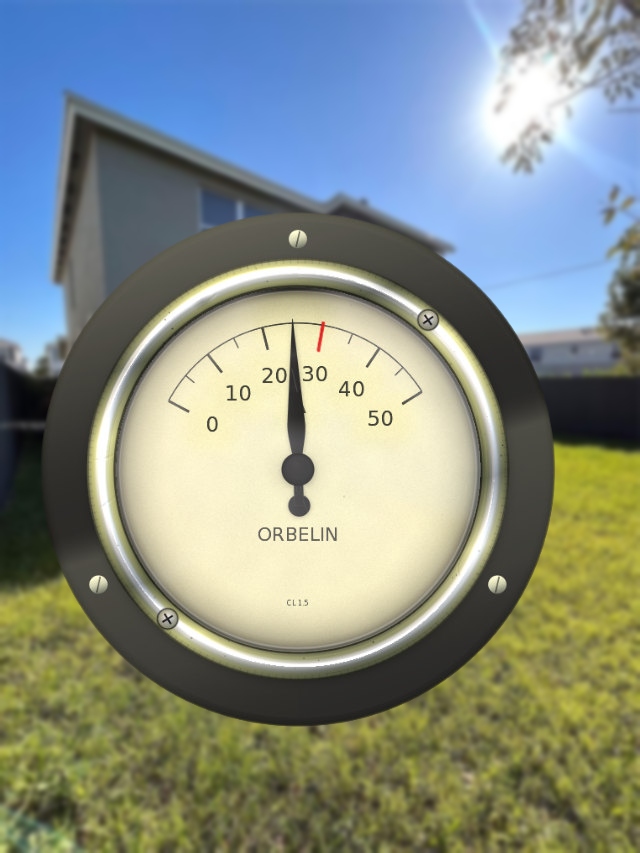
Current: 25 A
